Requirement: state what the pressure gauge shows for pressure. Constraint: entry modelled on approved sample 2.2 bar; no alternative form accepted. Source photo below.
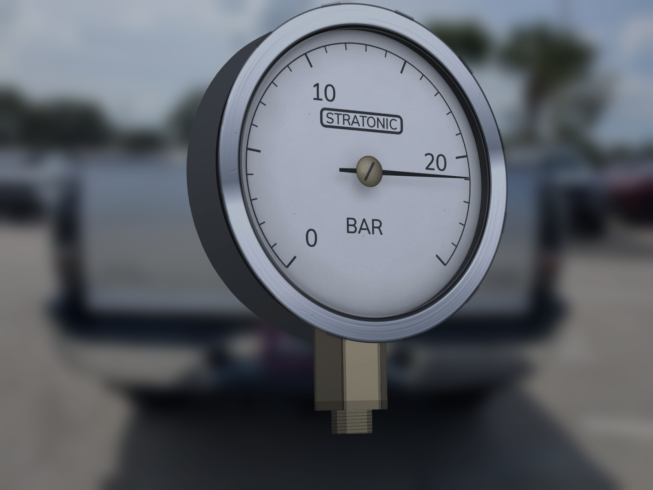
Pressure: 21 bar
